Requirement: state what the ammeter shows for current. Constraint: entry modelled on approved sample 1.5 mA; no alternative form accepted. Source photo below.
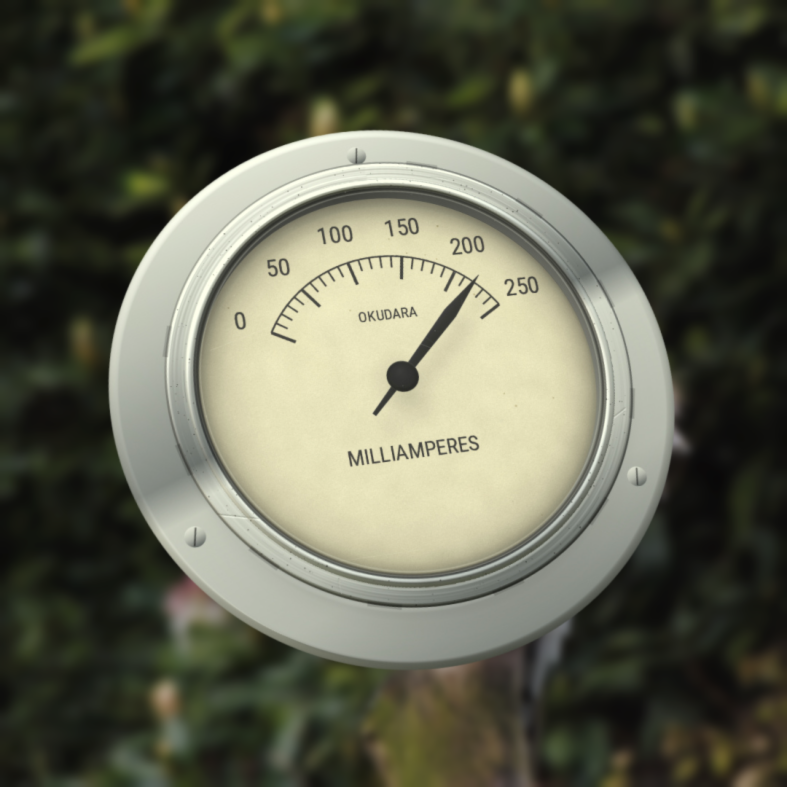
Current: 220 mA
